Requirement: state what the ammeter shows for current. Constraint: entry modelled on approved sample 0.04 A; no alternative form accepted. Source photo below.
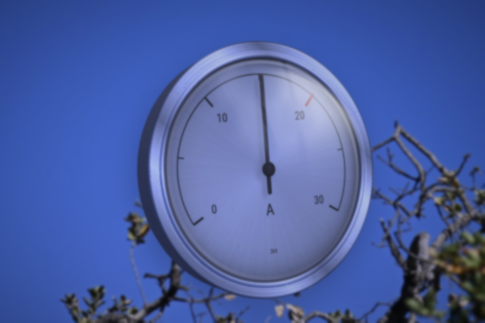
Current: 15 A
